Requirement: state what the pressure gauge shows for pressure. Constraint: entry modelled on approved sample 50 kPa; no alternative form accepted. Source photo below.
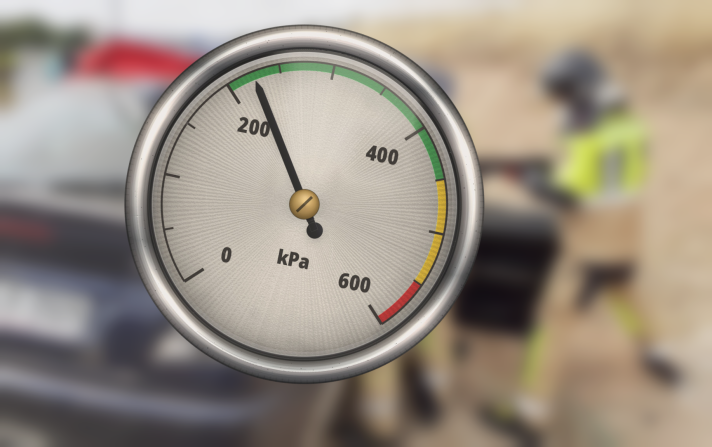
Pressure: 225 kPa
